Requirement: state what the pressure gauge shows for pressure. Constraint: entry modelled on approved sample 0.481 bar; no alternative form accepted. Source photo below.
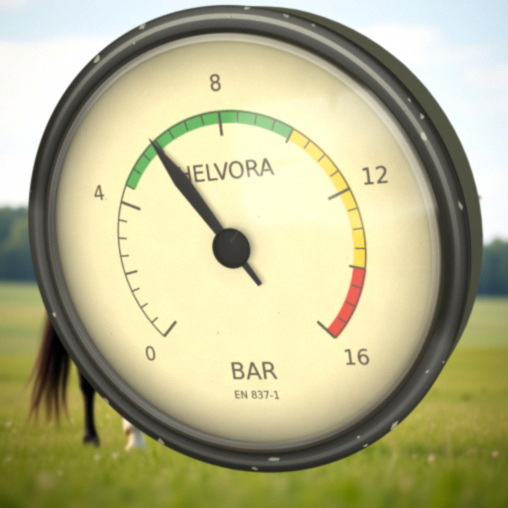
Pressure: 6 bar
